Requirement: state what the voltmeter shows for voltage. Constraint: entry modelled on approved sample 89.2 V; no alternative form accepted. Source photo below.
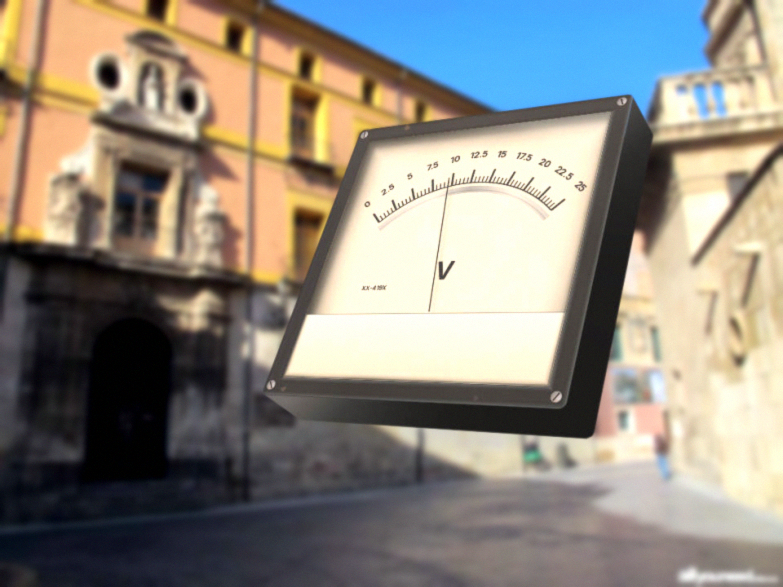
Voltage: 10 V
